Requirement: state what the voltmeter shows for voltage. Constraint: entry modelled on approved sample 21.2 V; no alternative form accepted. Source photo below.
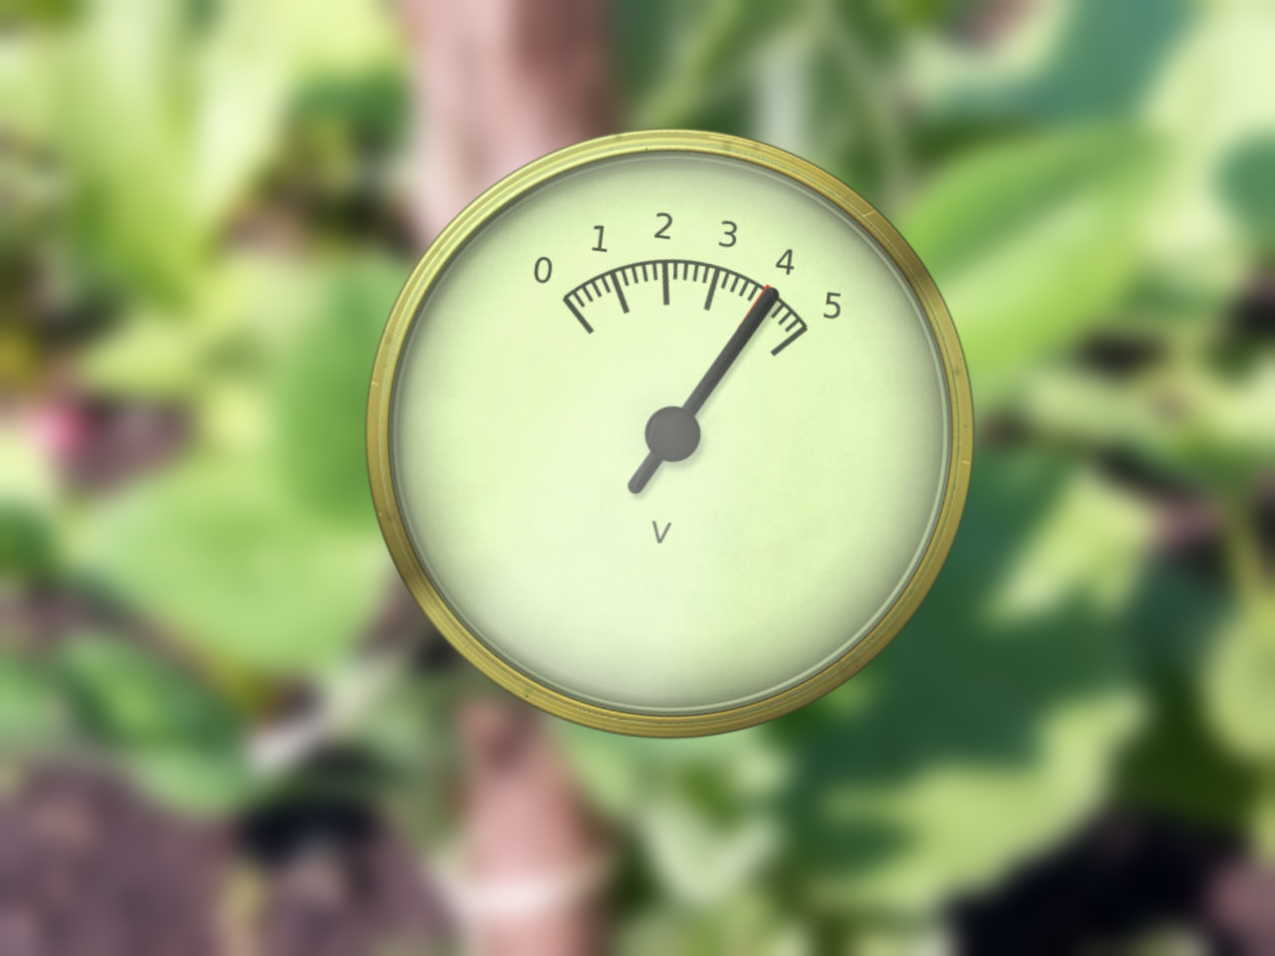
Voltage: 4.1 V
